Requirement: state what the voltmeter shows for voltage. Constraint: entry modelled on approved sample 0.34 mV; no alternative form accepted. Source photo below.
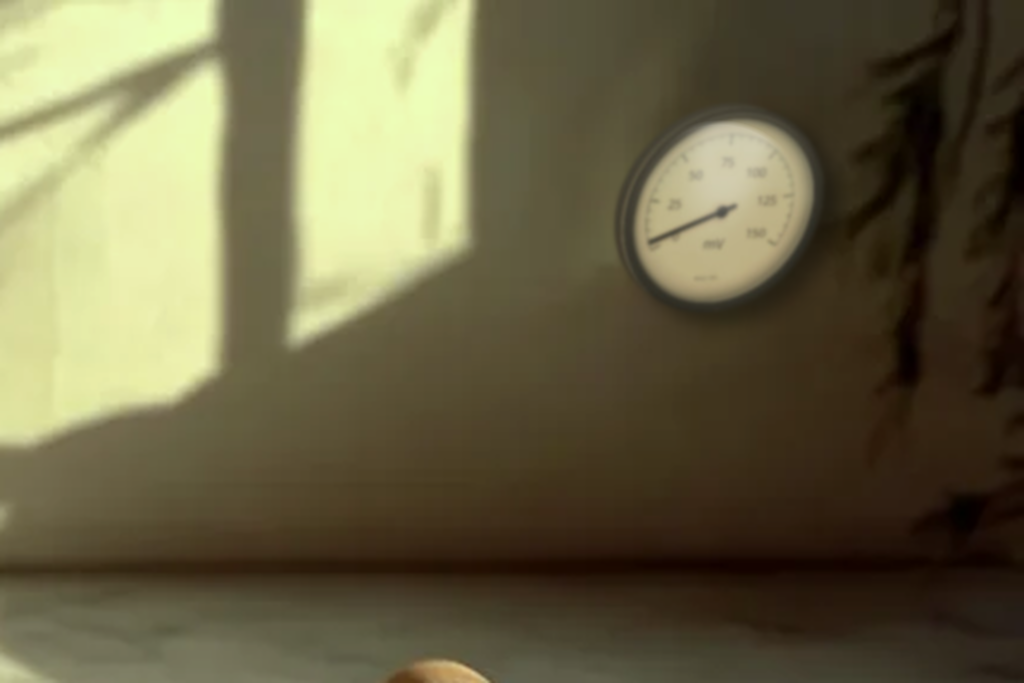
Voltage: 5 mV
